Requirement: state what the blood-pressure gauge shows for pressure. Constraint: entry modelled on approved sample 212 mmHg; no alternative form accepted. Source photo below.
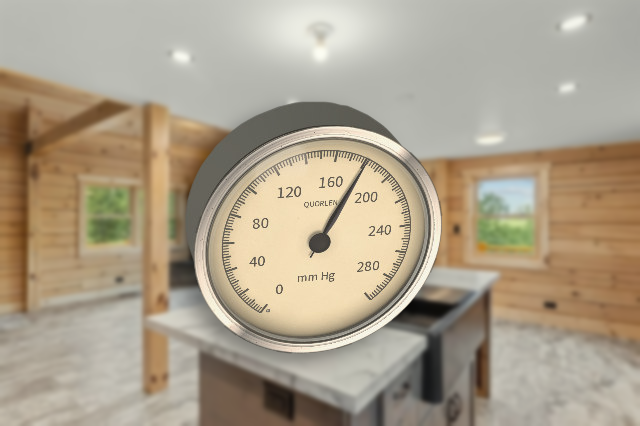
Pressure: 180 mmHg
